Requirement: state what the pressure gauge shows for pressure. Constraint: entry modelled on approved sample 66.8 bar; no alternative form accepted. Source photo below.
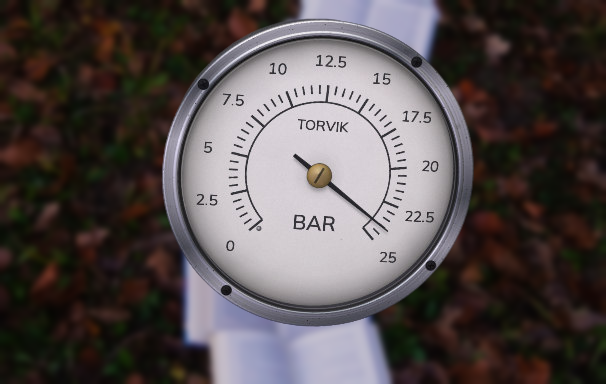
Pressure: 24 bar
